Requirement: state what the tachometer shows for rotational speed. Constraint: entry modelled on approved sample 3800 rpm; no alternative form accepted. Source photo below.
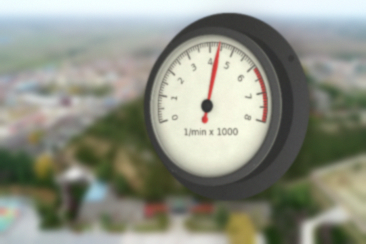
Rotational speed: 4500 rpm
